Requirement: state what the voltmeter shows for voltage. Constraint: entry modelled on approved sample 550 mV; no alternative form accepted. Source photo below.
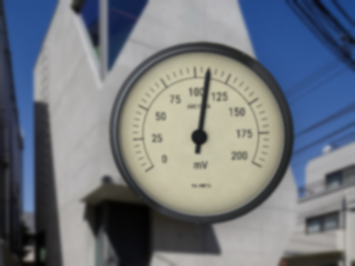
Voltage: 110 mV
